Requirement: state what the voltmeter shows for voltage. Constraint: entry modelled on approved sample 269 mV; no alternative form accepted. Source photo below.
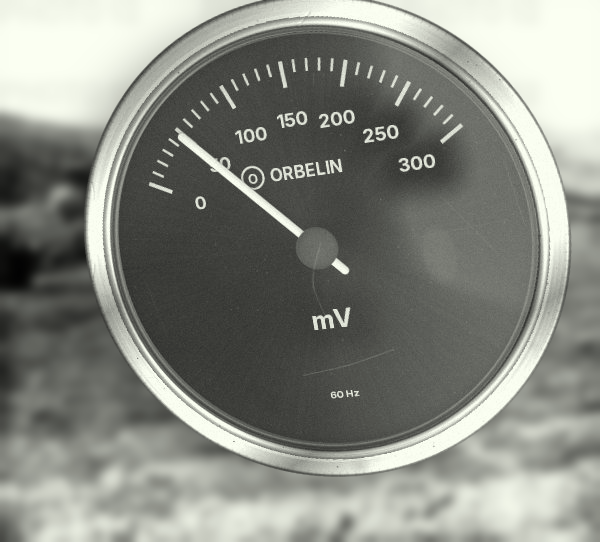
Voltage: 50 mV
